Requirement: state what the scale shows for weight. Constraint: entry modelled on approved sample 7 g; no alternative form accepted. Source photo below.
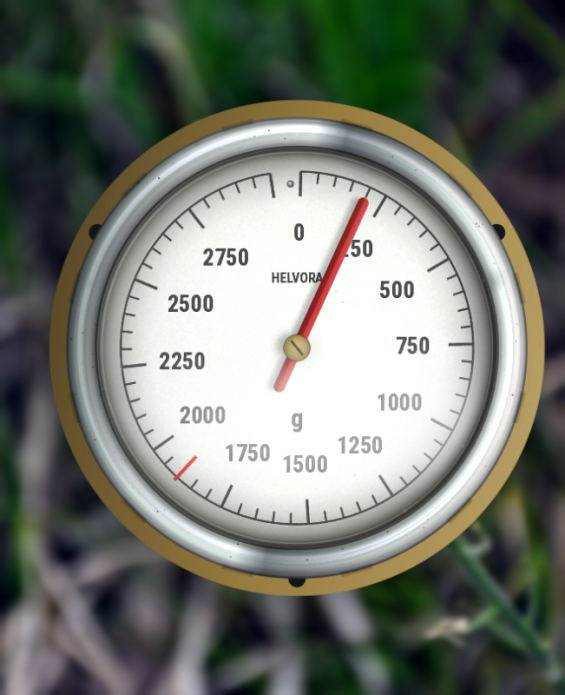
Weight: 200 g
